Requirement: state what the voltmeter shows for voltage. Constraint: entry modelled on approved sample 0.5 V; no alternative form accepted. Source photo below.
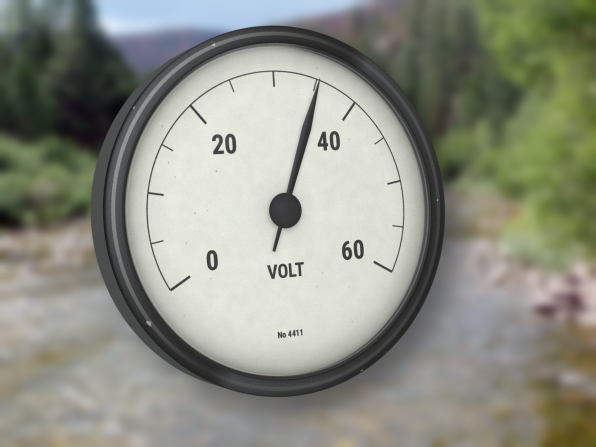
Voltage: 35 V
